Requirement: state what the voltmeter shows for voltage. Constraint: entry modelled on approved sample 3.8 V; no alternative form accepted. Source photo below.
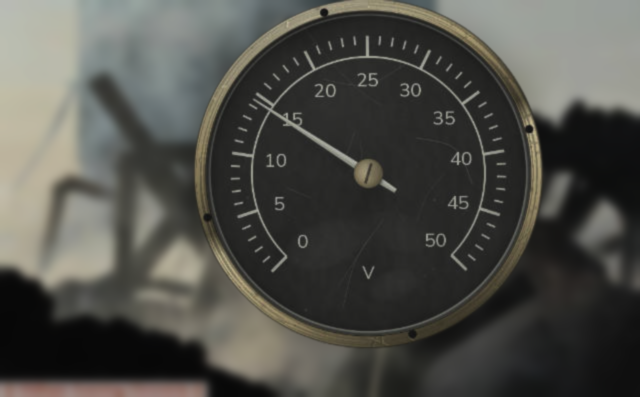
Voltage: 14.5 V
